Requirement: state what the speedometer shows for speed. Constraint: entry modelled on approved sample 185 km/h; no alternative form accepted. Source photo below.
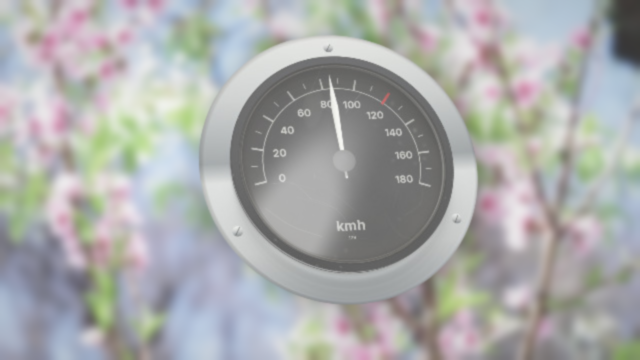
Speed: 85 km/h
